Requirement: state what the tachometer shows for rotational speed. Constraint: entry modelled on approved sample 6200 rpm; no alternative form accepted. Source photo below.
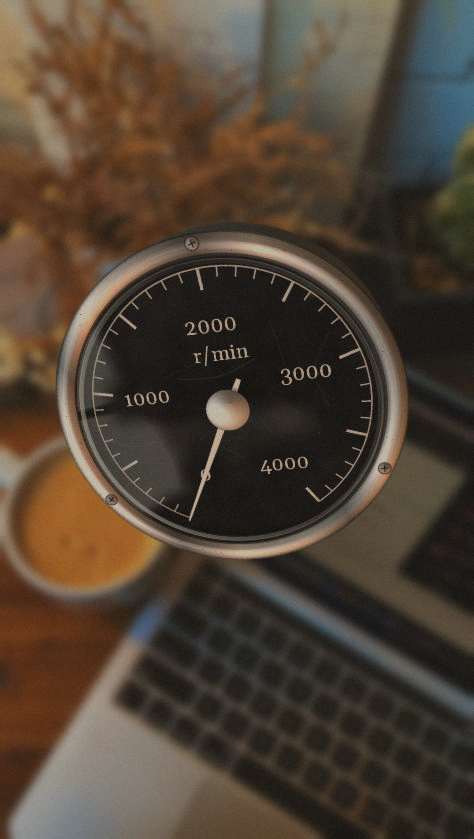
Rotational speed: 0 rpm
